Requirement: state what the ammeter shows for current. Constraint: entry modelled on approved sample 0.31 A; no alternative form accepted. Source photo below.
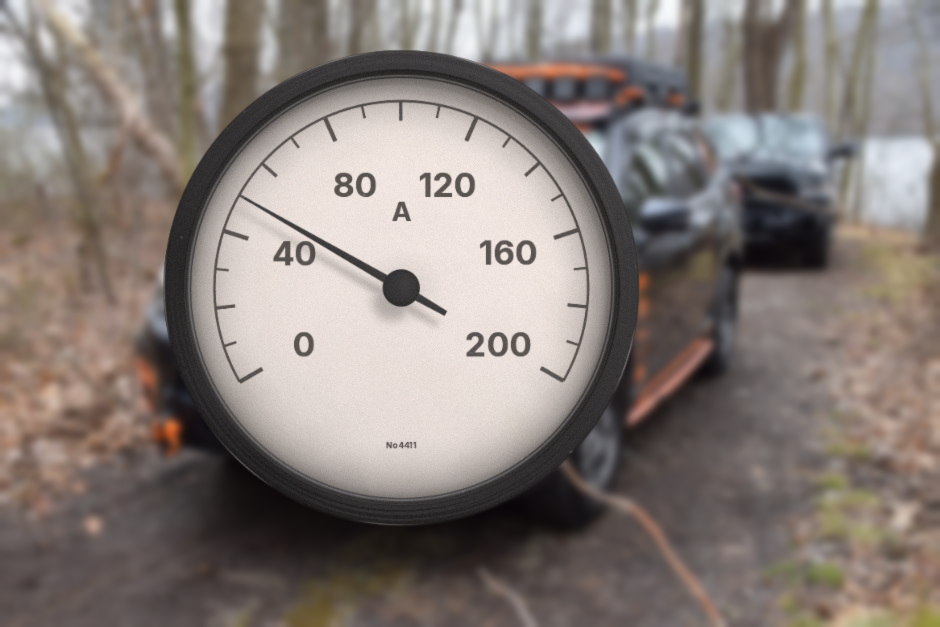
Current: 50 A
